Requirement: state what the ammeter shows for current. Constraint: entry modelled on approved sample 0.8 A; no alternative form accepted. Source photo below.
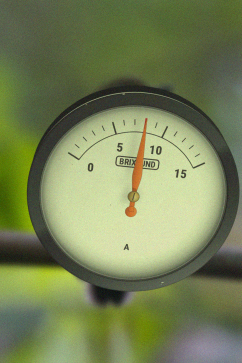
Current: 8 A
